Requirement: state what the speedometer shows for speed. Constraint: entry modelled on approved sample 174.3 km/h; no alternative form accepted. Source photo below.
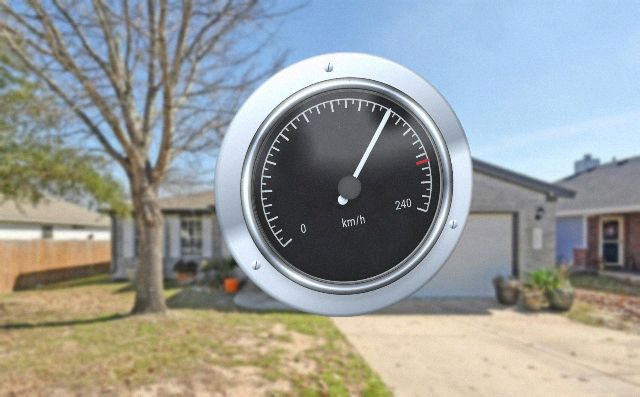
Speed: 160 km/h
